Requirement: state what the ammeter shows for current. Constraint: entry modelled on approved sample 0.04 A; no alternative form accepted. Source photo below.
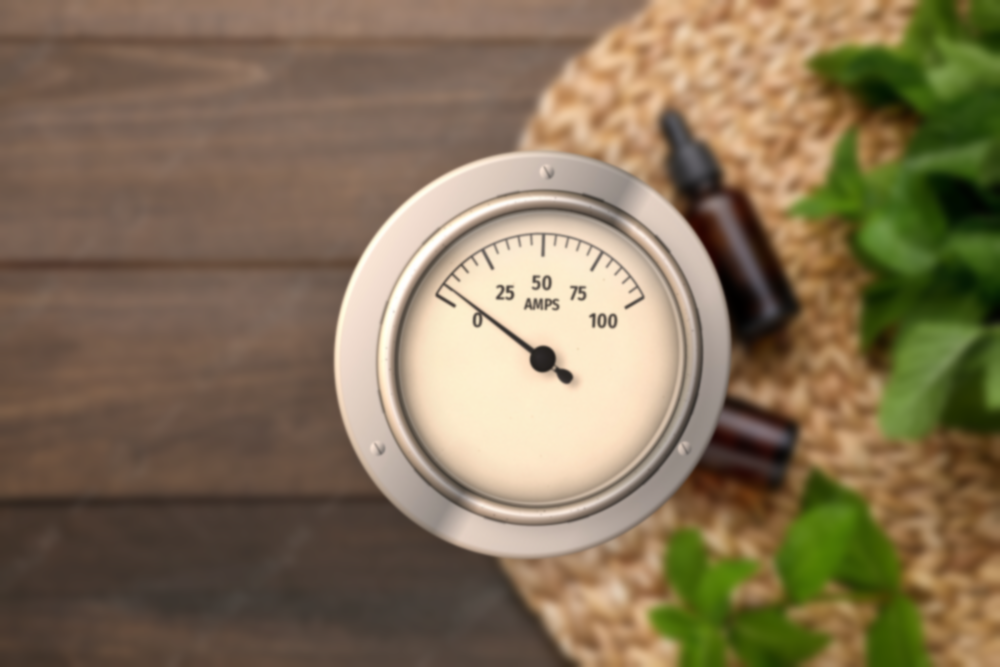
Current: 5 A
